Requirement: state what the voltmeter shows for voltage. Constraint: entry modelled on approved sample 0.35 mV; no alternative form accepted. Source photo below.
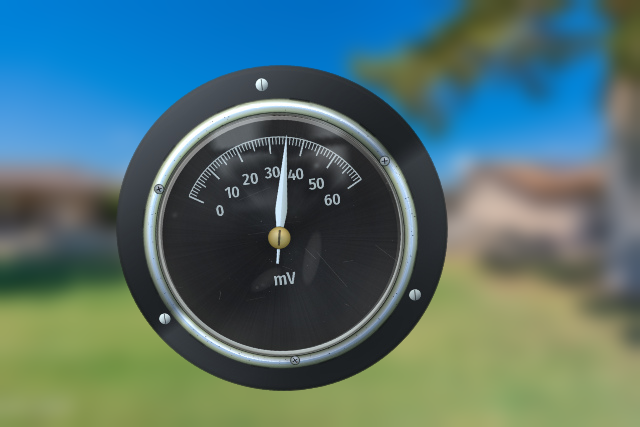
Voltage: 35 mV
